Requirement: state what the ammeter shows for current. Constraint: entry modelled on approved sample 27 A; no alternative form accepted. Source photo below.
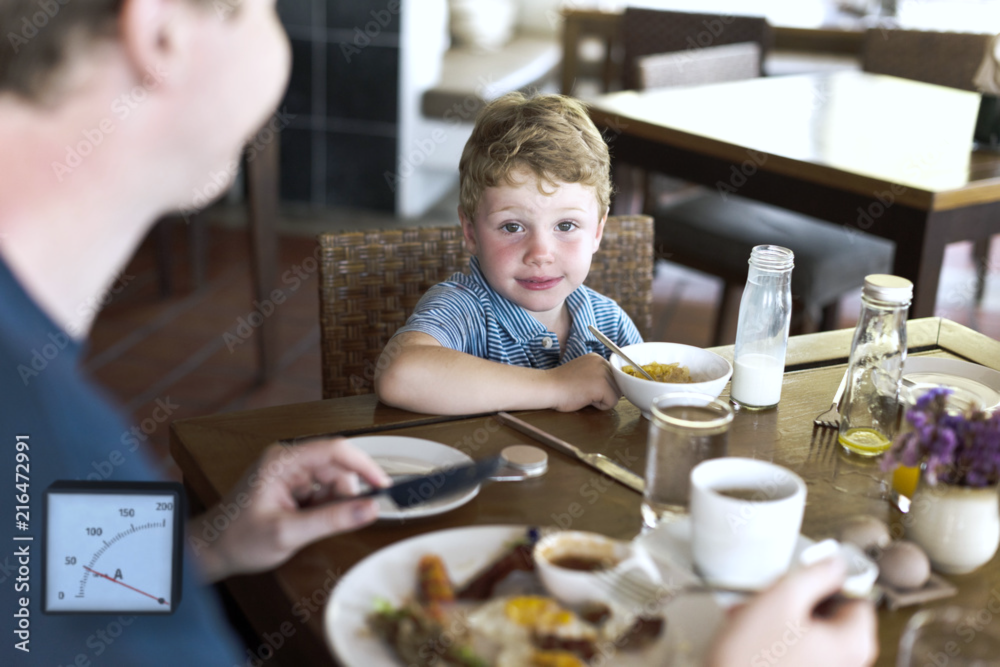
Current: 50 A
